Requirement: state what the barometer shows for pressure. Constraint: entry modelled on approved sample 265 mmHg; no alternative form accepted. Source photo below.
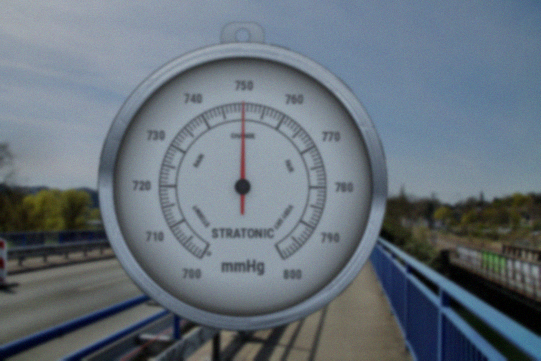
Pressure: 750 mmHg
